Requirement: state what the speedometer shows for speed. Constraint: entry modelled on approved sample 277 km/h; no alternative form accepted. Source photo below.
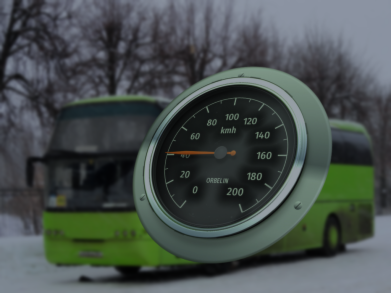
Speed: 40 km/h
